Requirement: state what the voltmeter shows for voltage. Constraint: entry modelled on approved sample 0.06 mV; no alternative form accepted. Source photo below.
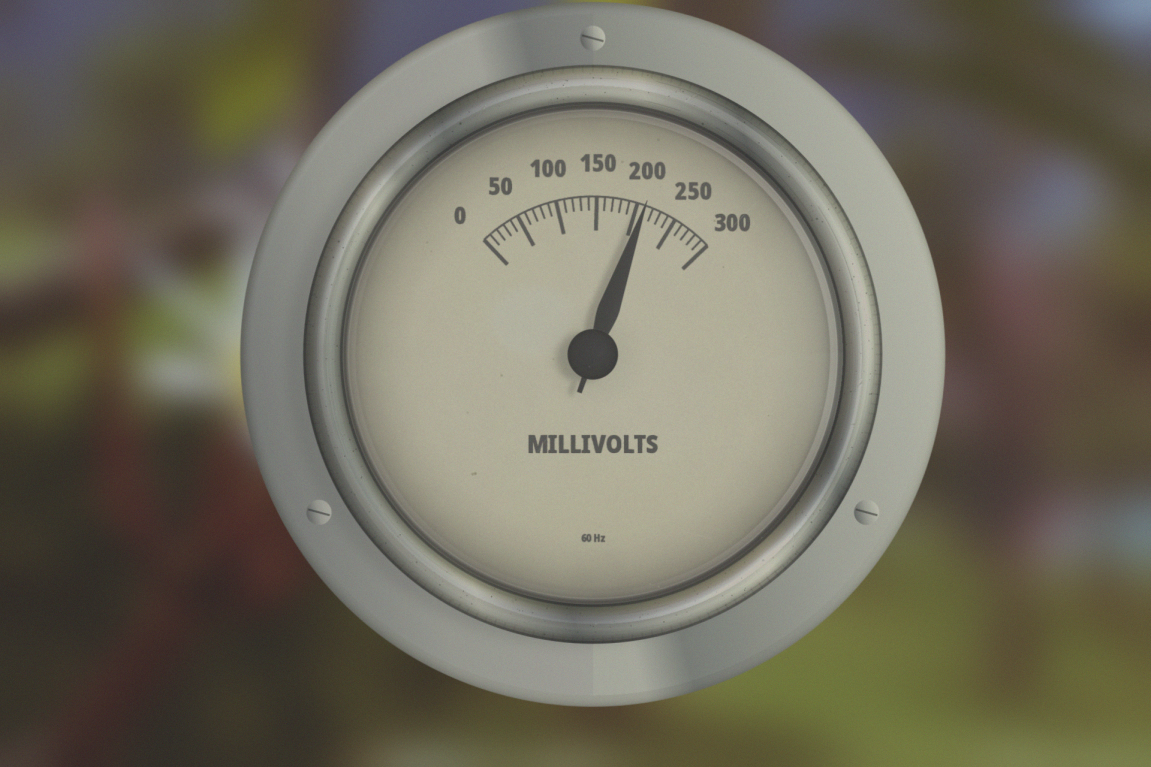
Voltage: 210 mV
